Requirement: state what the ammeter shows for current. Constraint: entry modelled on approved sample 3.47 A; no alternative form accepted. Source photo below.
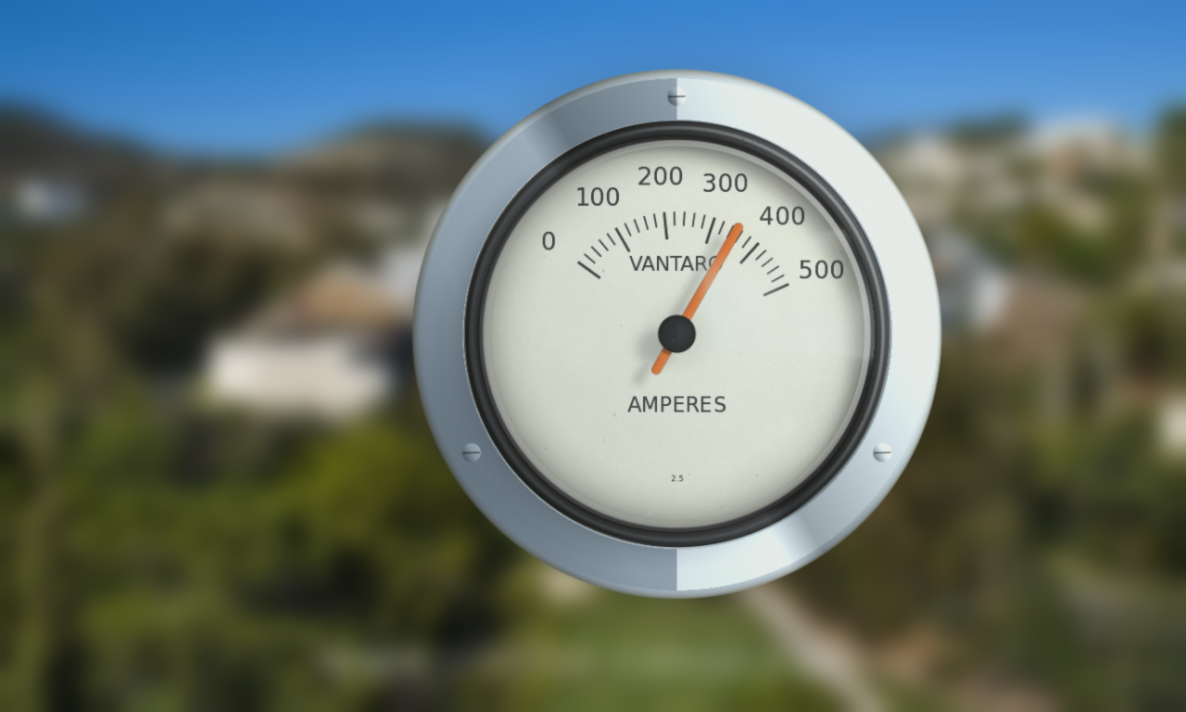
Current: 350 A
